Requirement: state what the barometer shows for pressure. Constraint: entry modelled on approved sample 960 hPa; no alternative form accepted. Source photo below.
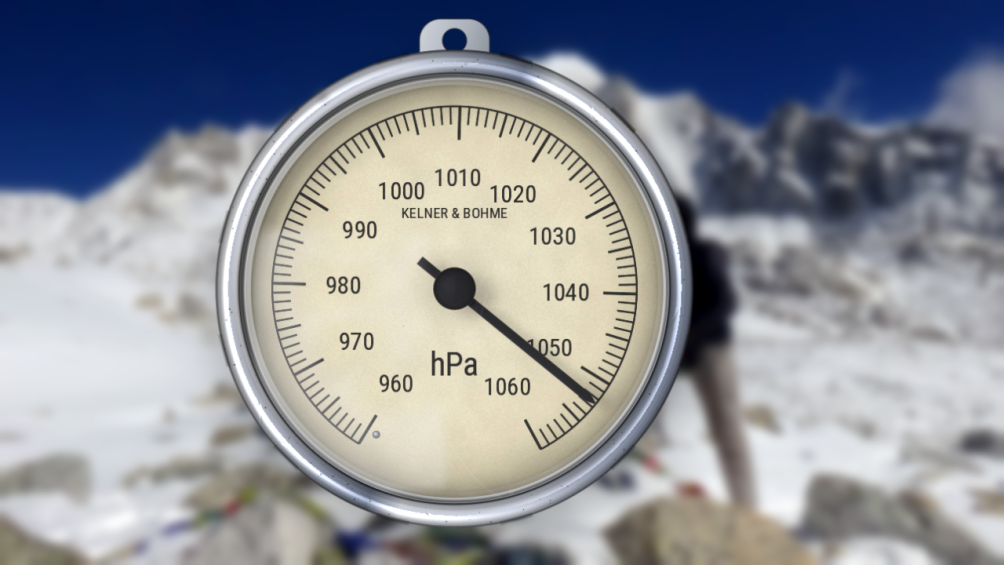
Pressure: 1052.5 hPa
